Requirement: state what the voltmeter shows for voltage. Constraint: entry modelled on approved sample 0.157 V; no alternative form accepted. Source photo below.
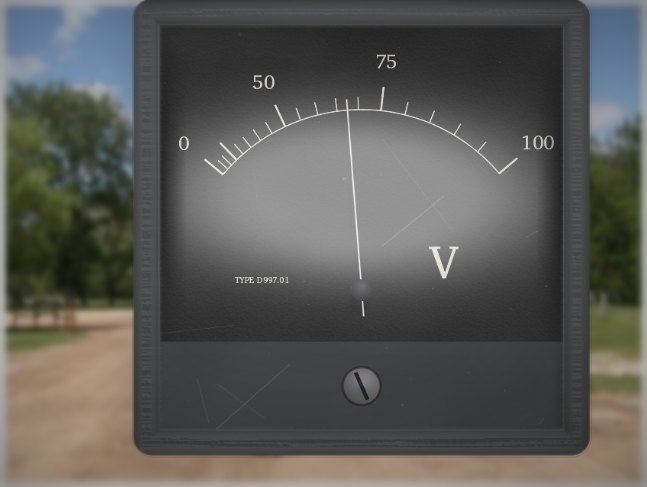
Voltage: 67.5 V
